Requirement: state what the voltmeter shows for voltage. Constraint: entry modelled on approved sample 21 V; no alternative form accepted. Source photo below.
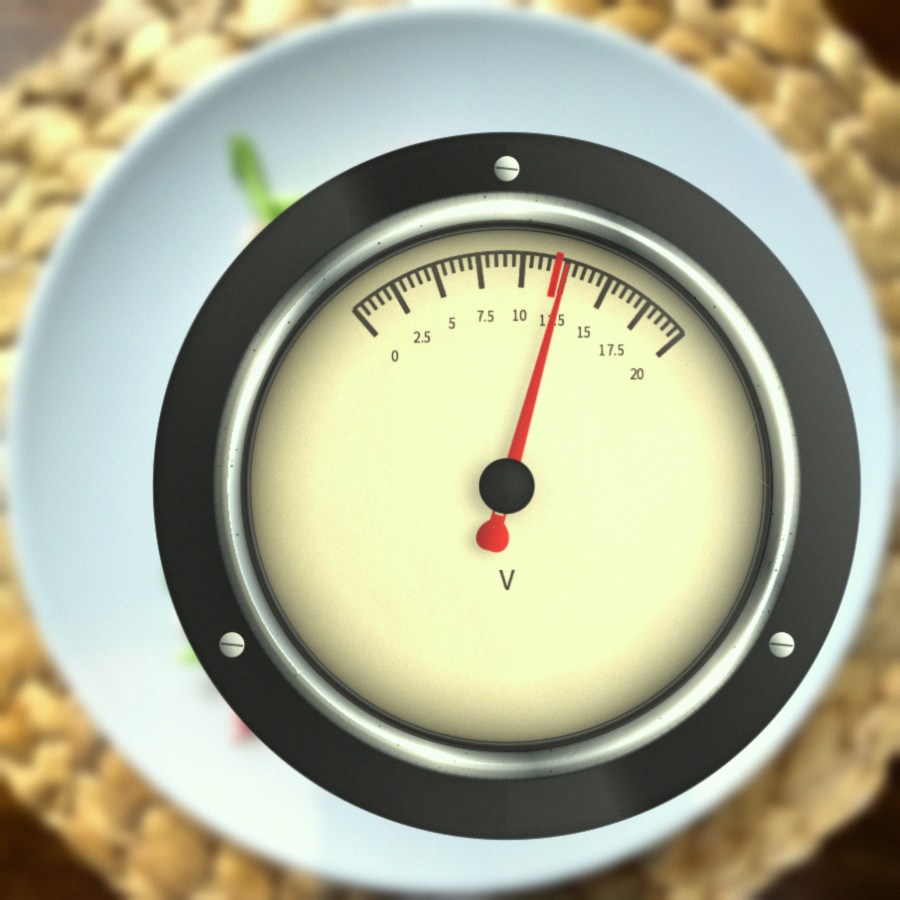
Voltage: 12.5 V
